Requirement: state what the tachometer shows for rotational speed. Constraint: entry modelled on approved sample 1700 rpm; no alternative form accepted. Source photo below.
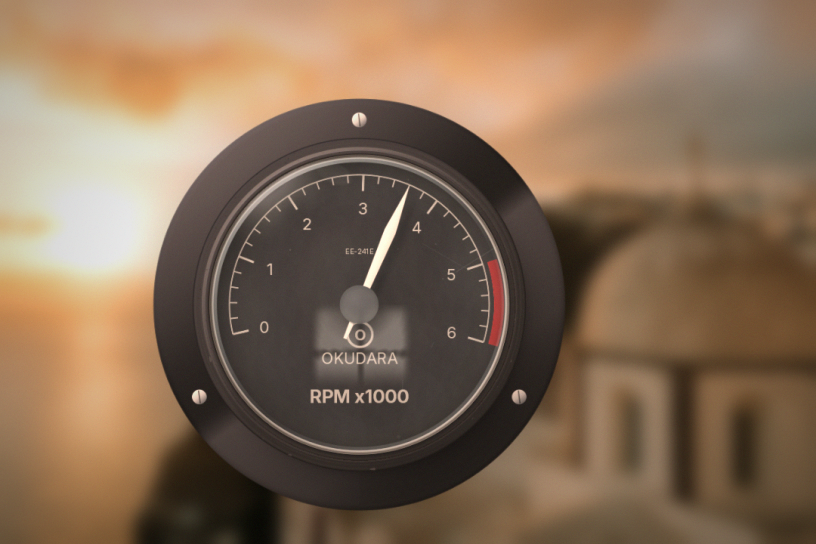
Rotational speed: 3600 rpm
